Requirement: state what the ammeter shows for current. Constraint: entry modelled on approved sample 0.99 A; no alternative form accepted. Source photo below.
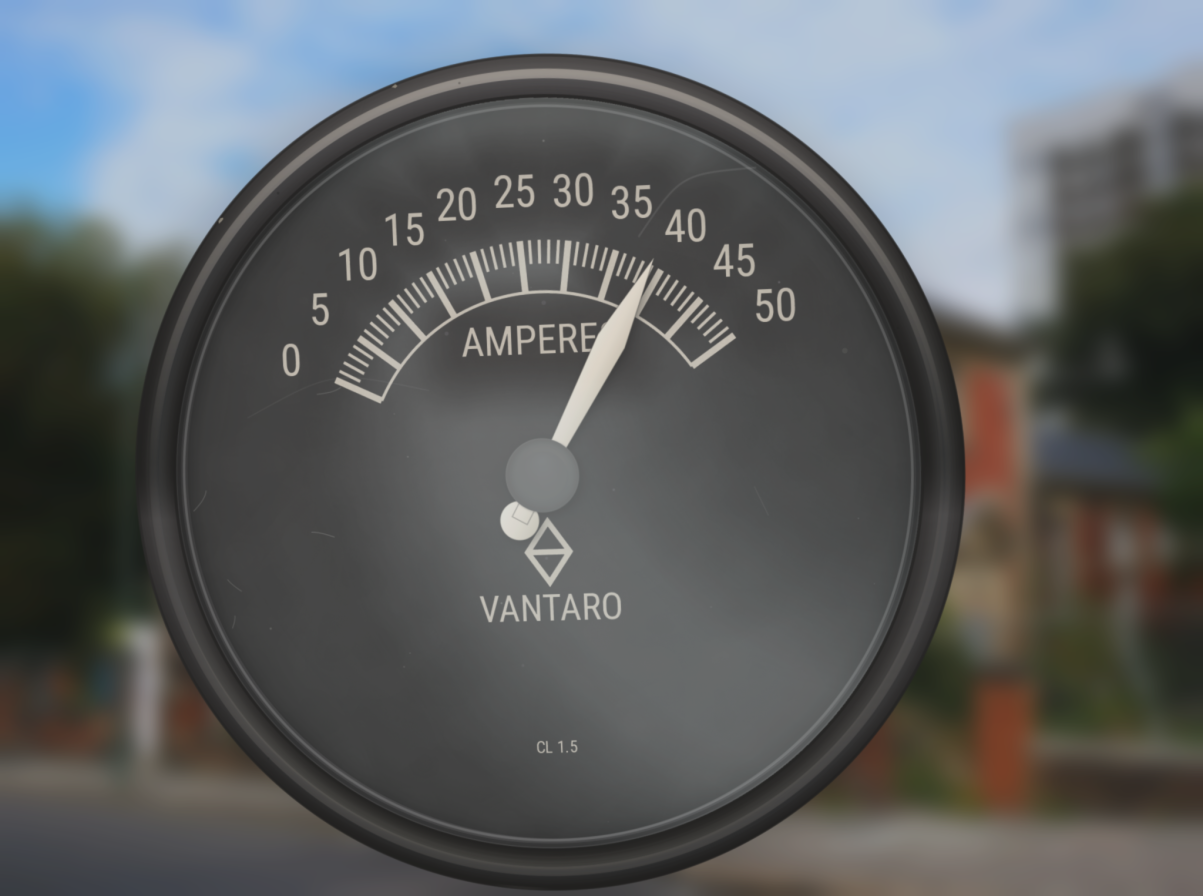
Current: 39 A
